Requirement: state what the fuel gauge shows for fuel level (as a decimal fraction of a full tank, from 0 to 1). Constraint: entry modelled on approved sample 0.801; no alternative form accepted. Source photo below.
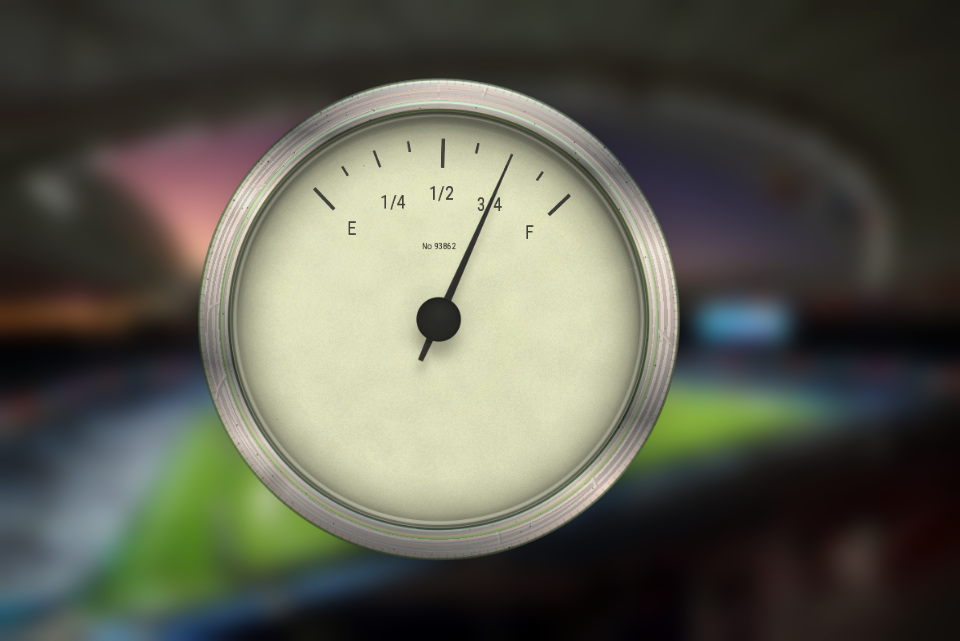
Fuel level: 0.75
